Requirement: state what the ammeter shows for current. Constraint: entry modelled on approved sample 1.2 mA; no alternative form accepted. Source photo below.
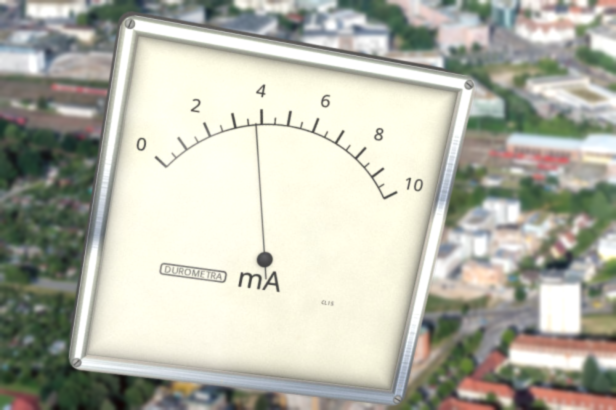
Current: 3.75 mA
